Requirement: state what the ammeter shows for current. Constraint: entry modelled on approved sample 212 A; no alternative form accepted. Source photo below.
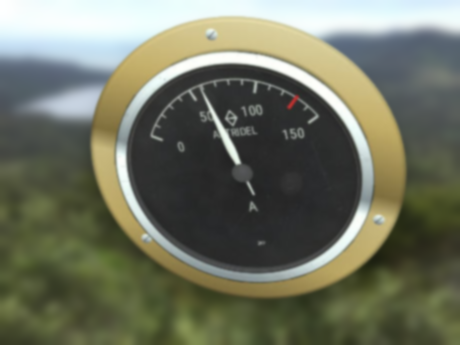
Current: 60 A
